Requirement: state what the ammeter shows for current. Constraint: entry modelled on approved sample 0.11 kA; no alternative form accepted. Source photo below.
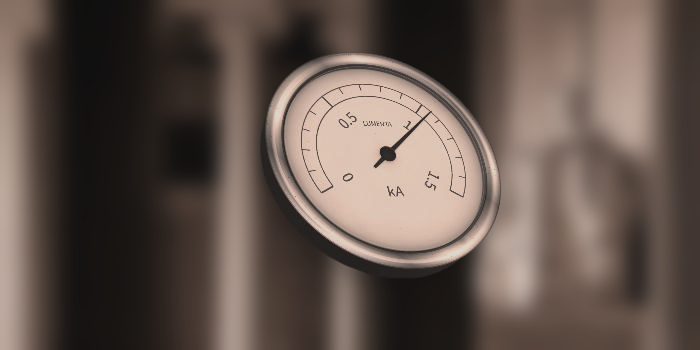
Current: 1.05 kA
